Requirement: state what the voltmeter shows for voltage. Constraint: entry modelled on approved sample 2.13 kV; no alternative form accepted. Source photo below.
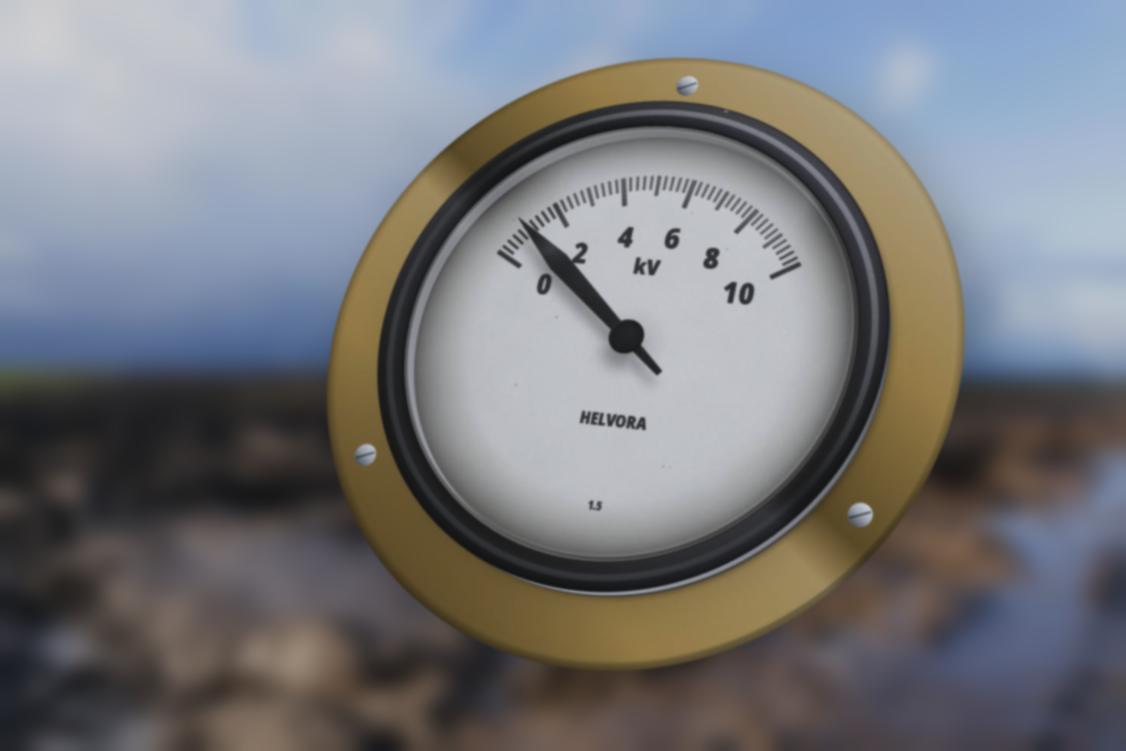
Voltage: 1 kV
